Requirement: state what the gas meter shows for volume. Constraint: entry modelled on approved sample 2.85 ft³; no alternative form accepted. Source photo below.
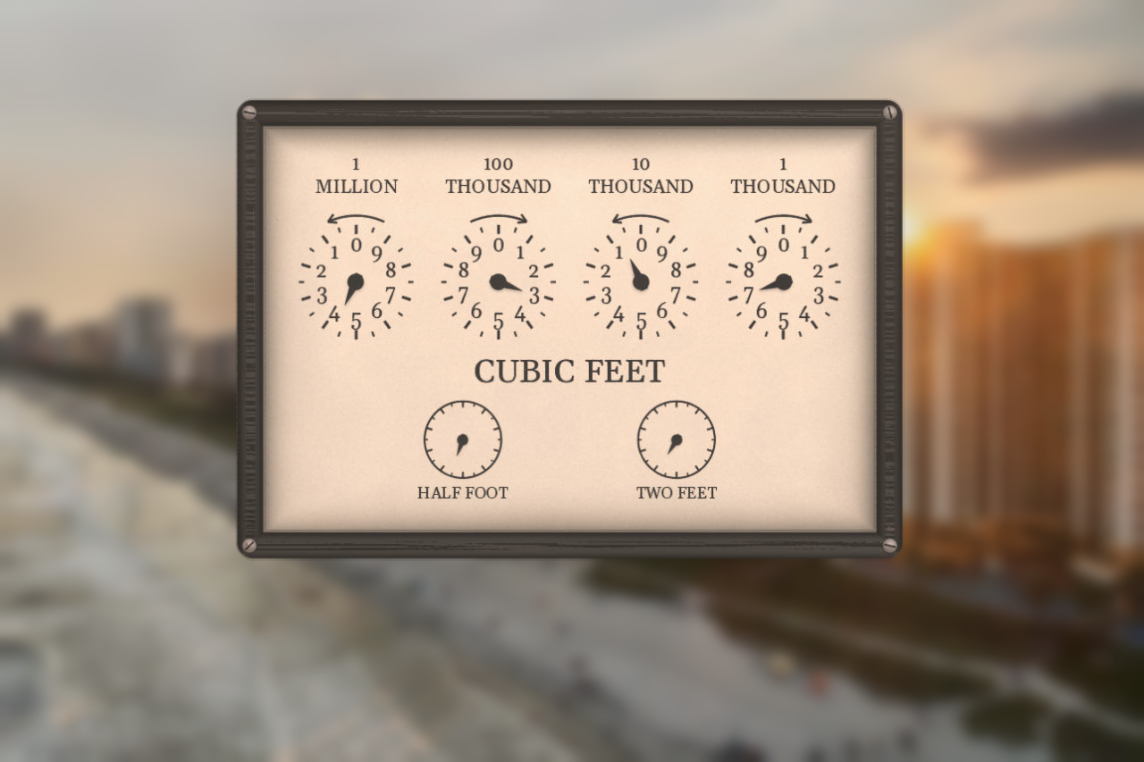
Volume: 430700 ft³
